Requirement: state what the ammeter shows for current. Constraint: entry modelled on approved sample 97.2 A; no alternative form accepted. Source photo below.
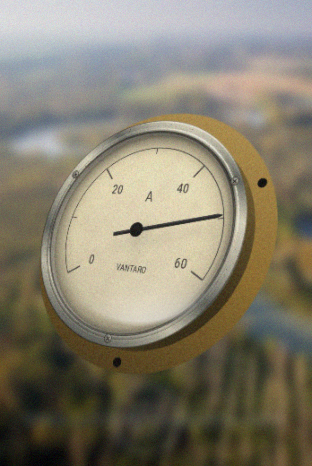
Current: 50 A
